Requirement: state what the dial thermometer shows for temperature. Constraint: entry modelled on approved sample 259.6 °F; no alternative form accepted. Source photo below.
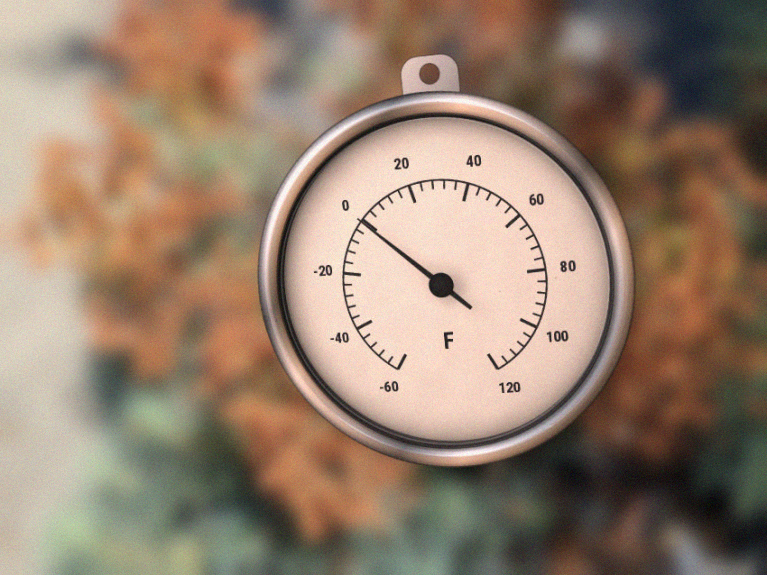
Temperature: 0 °F
